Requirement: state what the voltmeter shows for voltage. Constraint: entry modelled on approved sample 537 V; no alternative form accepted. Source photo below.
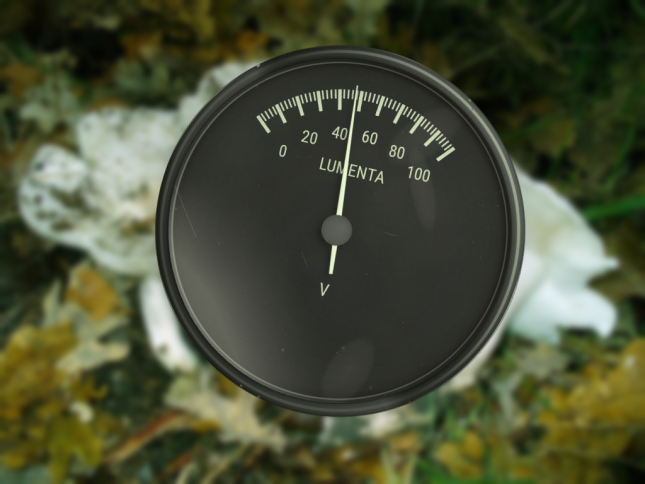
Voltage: 48 V
